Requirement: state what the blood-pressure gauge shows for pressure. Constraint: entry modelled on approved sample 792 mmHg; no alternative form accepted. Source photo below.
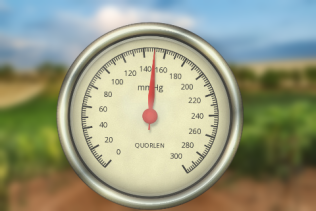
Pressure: 150 mmHg
